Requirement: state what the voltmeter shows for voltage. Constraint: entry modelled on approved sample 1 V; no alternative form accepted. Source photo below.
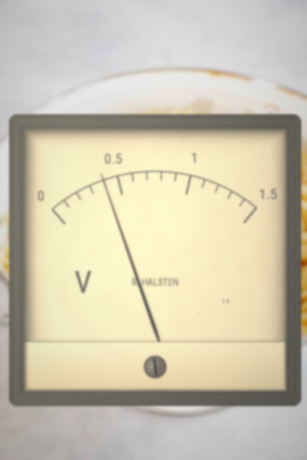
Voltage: 0.4 V
